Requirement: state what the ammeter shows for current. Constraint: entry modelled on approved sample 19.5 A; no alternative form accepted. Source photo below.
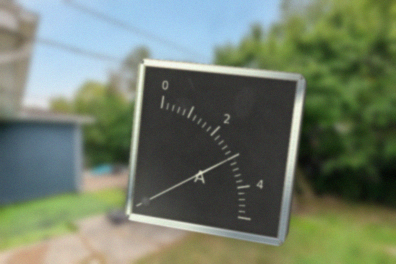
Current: 3 A
